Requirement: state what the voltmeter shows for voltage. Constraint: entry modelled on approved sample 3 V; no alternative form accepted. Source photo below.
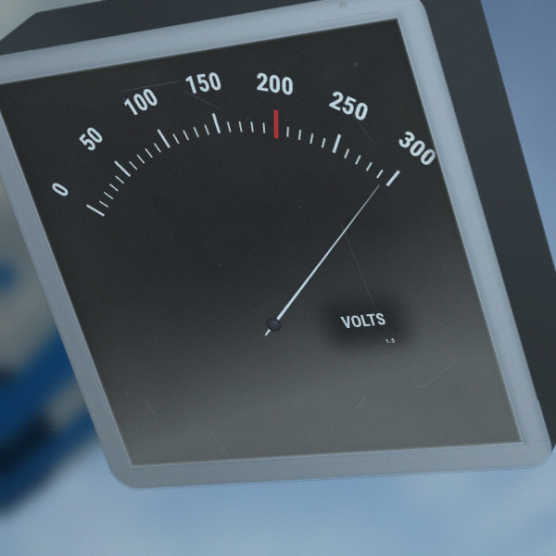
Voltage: 295 V
